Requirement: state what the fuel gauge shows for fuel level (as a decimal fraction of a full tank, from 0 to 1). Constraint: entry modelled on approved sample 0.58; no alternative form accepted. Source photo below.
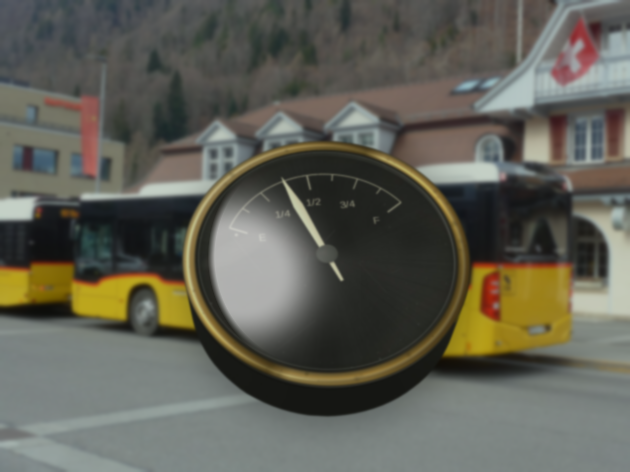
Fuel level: 0.375
